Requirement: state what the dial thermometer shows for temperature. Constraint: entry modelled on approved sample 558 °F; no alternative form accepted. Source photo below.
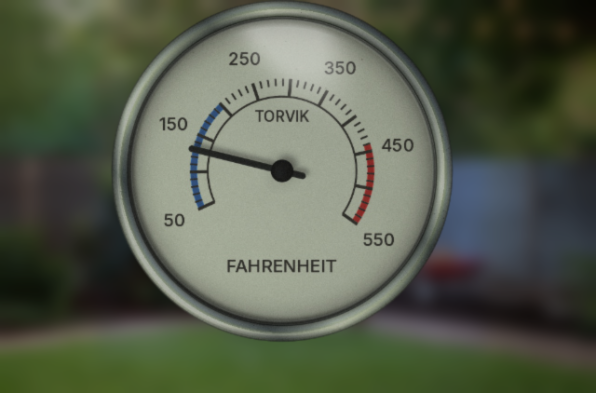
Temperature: 130 °F
